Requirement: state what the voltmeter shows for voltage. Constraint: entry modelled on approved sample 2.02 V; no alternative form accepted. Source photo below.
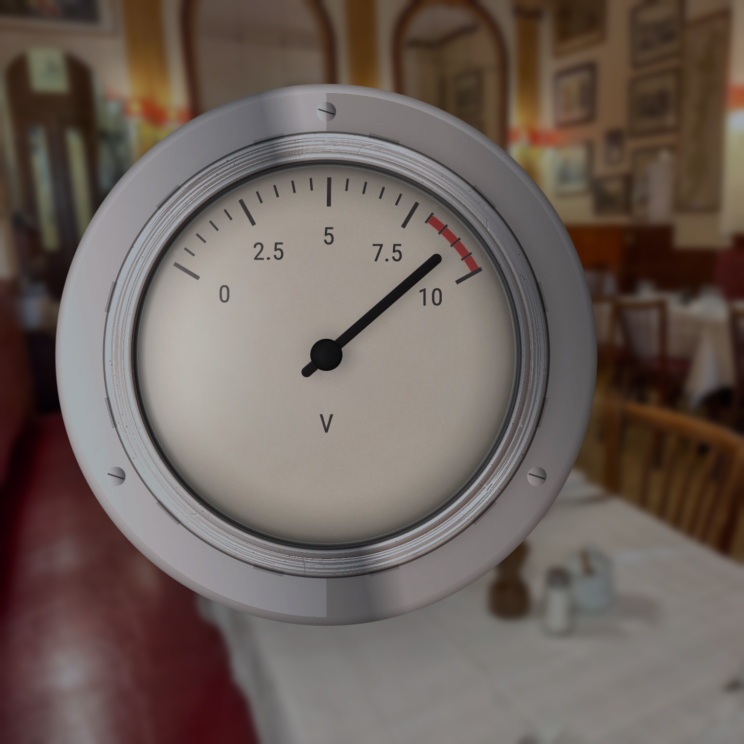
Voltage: 9 V
